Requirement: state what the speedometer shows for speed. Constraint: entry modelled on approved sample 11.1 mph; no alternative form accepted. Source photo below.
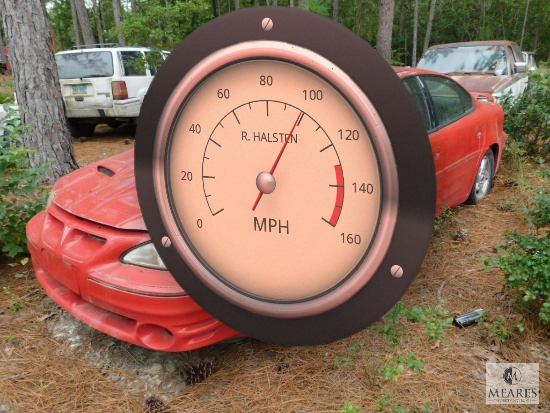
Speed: 100 mph
